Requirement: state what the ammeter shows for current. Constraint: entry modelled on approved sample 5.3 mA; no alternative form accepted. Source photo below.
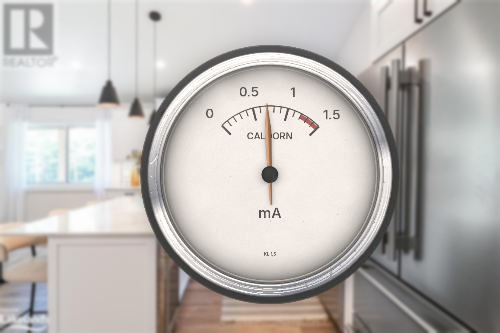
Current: 0.7 mA
